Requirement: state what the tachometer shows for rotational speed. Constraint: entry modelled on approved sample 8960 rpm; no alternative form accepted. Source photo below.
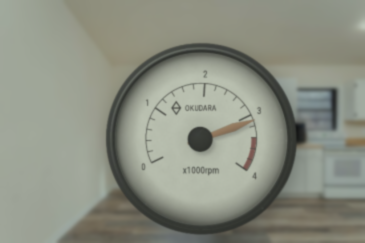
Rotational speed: 3100 rpm
